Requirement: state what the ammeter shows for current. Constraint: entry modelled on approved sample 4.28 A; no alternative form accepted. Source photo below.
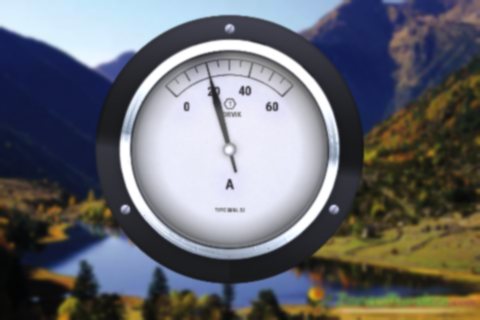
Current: 20 A
